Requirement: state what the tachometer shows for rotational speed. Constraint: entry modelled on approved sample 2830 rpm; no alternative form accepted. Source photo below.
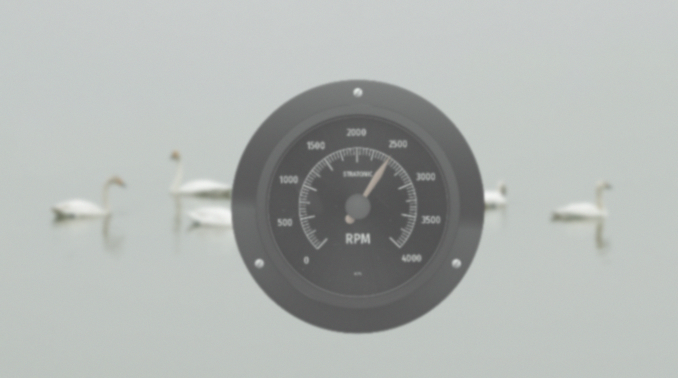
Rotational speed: 2500 rpm
